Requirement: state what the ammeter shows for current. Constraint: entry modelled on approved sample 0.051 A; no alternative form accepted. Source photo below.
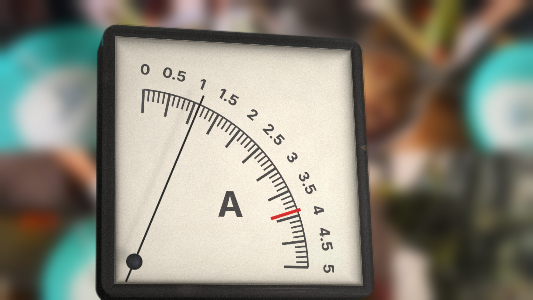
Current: 1.1 A
